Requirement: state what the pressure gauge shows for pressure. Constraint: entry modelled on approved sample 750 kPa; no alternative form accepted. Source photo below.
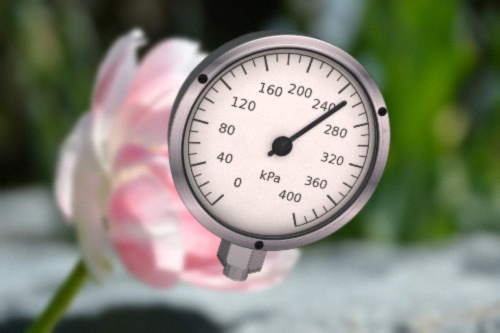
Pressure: 250 kPa
